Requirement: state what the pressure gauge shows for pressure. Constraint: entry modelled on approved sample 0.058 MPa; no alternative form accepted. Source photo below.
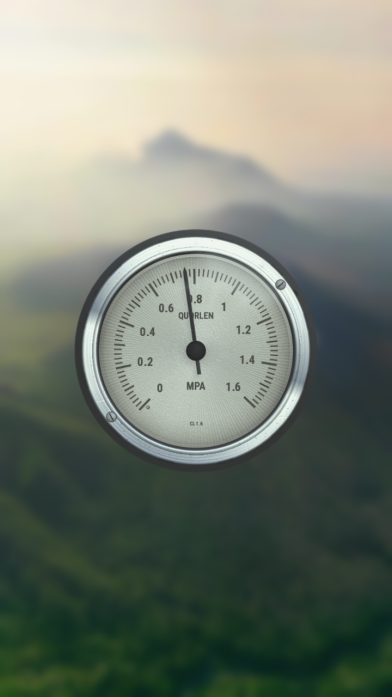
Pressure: 0.76 MPa
